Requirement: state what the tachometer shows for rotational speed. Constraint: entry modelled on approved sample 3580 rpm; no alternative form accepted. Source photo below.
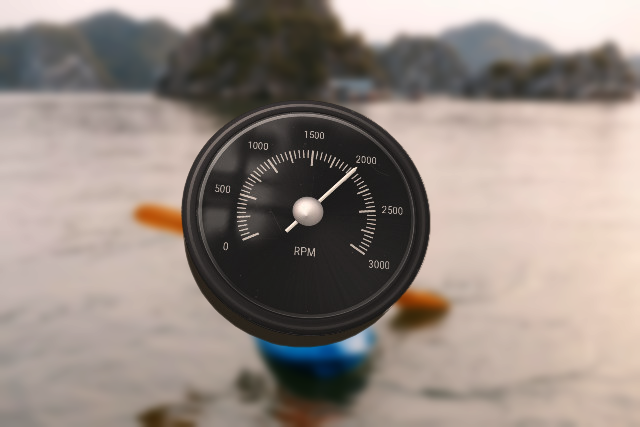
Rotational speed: 2000 rpm
